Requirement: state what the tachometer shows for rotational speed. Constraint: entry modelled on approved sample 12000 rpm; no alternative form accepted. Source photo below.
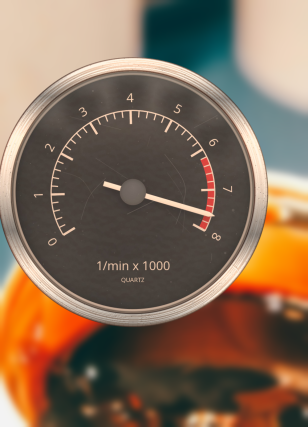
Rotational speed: 7600 rpm
